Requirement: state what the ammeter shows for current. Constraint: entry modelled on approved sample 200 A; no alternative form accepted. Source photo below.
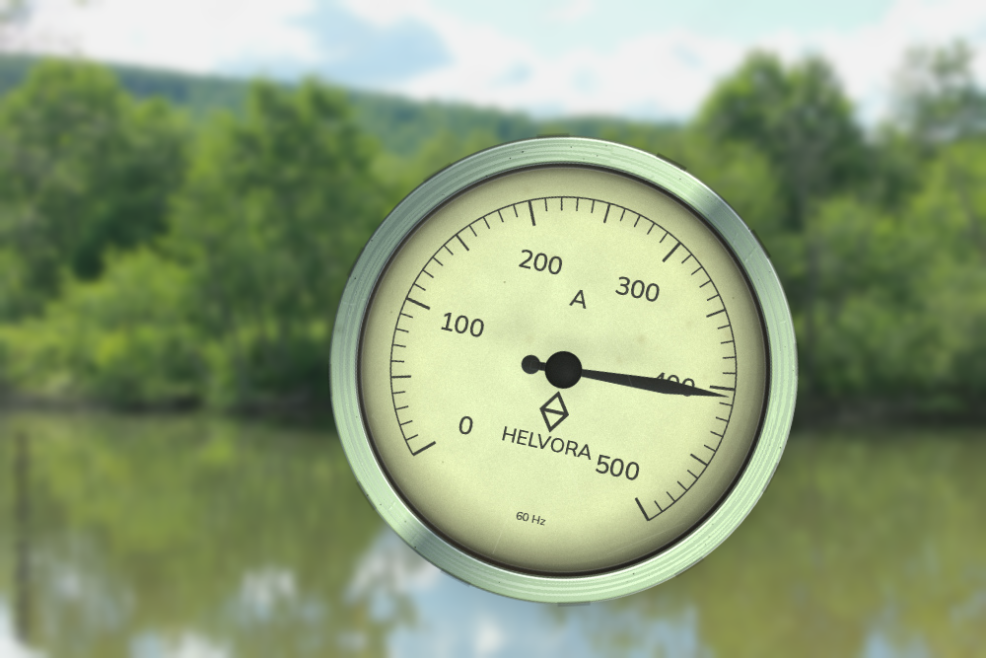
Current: 405 A
